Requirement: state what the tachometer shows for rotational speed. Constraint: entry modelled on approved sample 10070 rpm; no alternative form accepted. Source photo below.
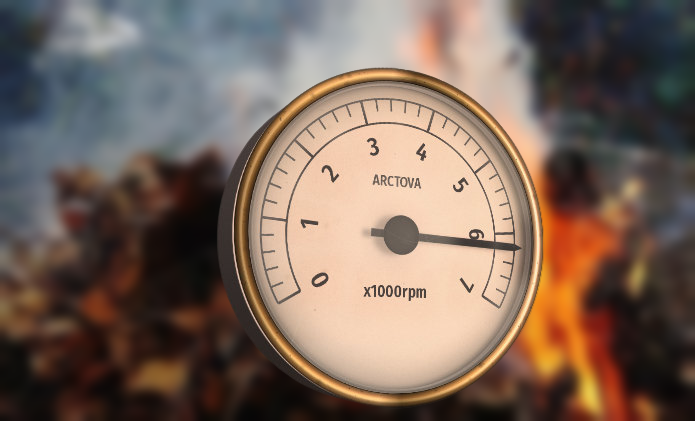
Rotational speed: 6200 rpm
